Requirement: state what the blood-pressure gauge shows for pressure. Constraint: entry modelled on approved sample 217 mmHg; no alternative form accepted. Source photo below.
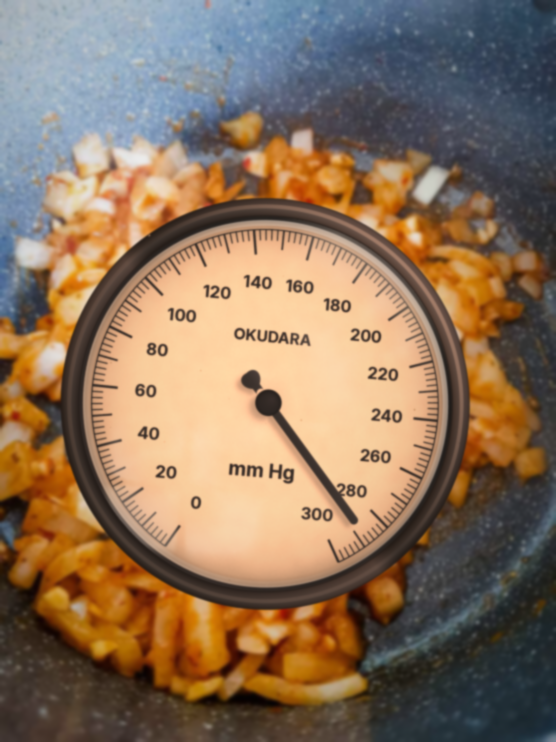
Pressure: 288 mmHg
